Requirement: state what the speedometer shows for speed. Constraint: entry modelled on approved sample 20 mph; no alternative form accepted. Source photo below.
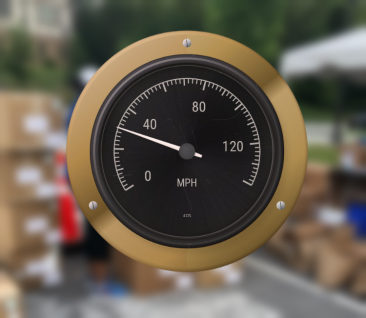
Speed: 30 mph
